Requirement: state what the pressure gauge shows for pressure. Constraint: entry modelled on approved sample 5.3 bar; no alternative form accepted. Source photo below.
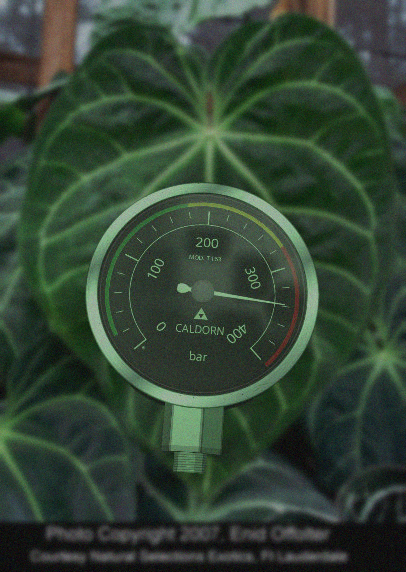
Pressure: 340 bar
